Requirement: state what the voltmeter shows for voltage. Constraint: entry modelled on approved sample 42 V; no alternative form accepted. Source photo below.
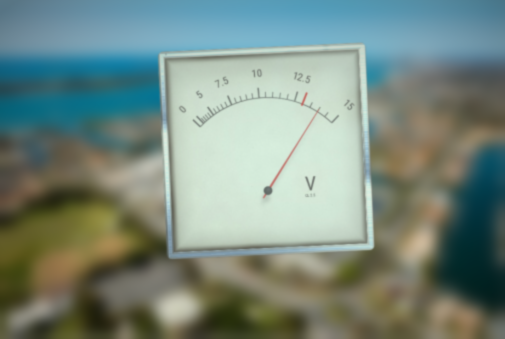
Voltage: 14 V
